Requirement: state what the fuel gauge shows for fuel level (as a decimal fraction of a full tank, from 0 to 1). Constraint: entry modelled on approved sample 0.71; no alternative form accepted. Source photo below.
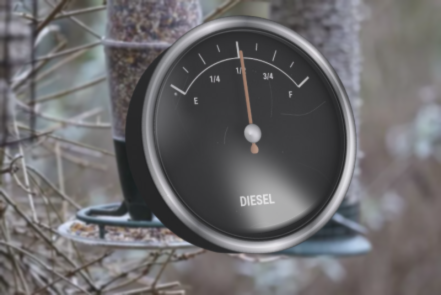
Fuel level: 0.5
